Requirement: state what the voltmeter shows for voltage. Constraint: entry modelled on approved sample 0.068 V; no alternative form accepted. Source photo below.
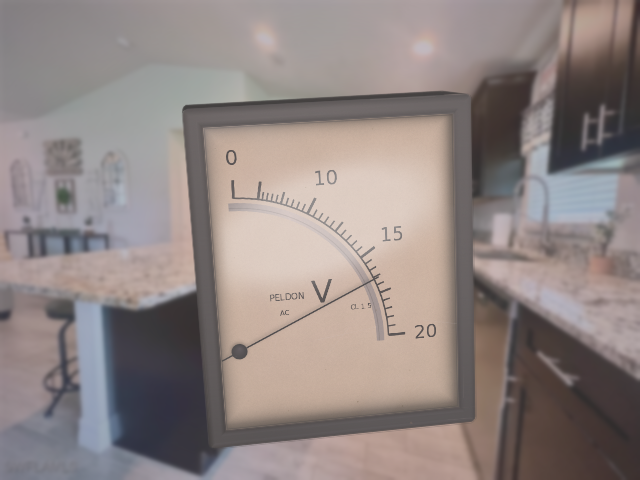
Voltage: 16.5 V
